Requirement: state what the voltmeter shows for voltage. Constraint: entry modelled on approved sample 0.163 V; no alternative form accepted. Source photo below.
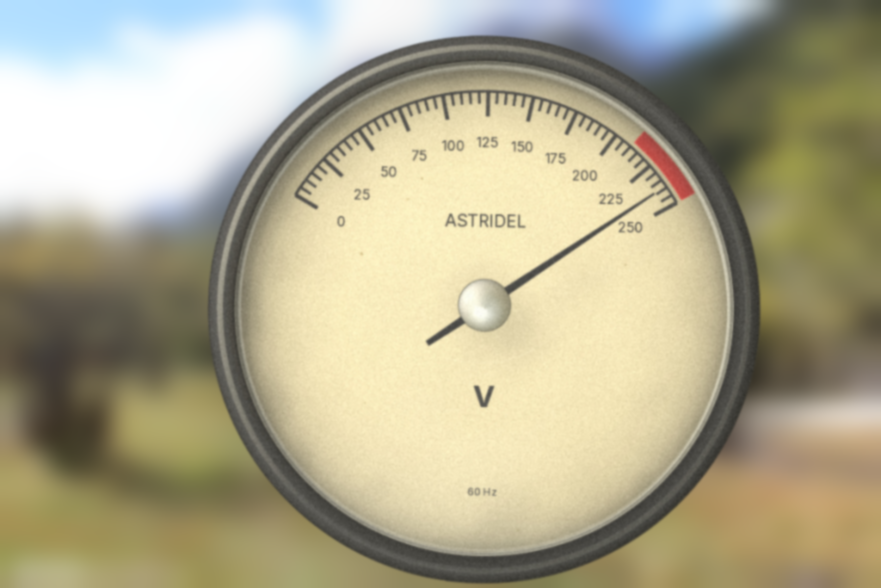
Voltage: 240 V
